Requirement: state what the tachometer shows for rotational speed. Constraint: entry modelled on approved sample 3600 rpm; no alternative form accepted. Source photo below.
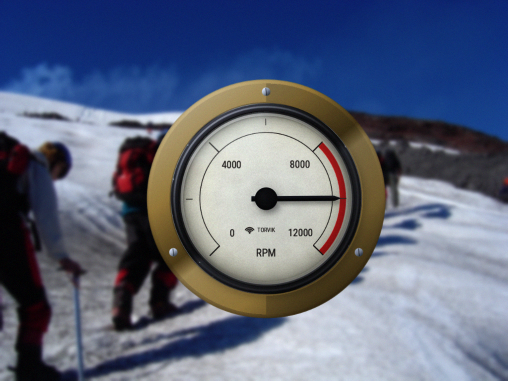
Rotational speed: 10000 rpm
